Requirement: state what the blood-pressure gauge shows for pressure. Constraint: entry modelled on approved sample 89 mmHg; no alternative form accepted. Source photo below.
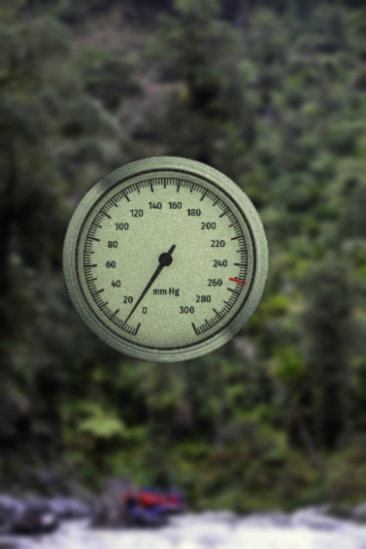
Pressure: 10 mmHg
